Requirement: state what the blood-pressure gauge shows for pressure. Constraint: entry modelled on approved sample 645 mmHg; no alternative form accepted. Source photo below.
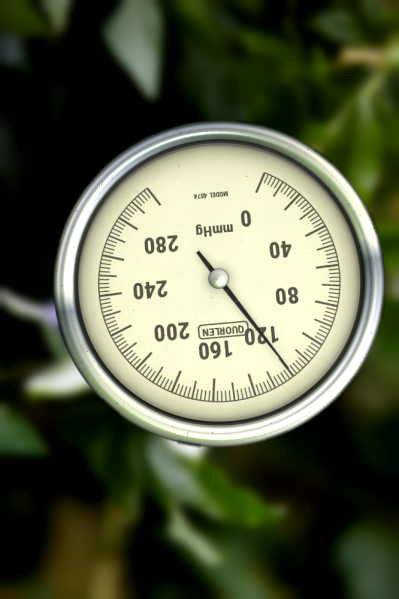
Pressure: 120 mmHg
